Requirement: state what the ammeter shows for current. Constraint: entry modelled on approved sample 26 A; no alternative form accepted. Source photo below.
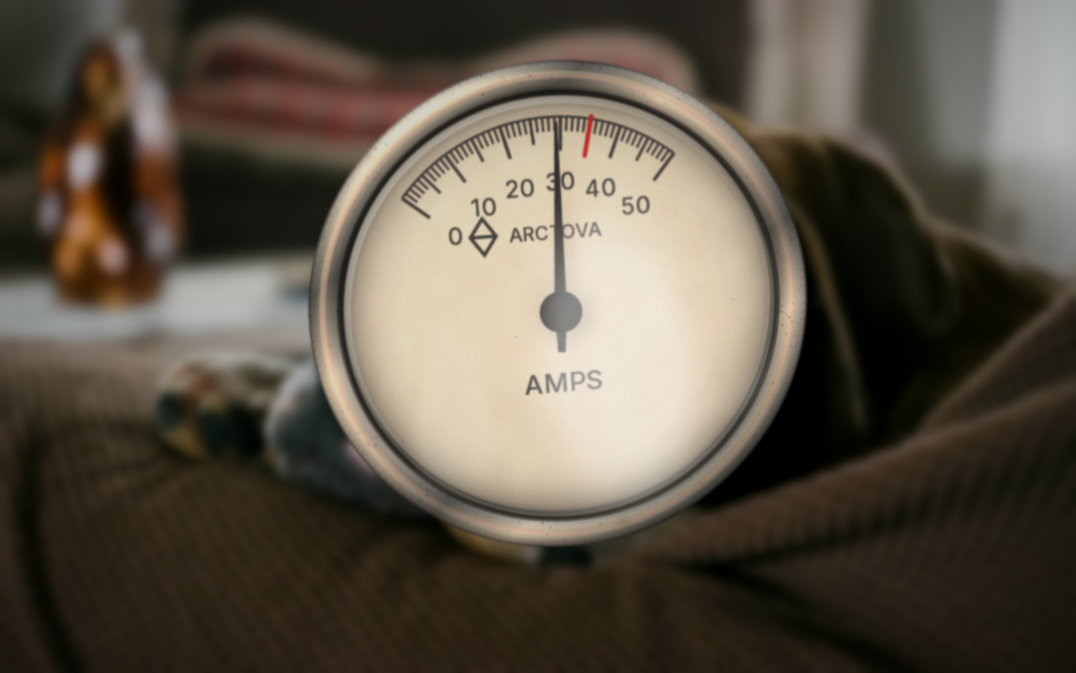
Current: 29 A
